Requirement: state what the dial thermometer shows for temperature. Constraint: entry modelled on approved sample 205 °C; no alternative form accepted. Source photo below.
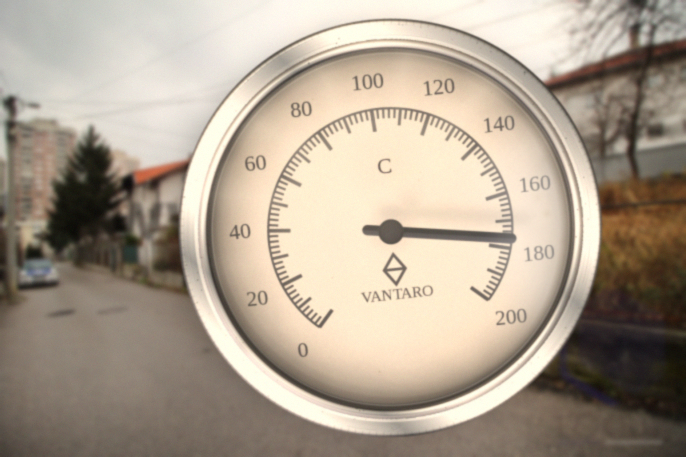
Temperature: 176 °C
